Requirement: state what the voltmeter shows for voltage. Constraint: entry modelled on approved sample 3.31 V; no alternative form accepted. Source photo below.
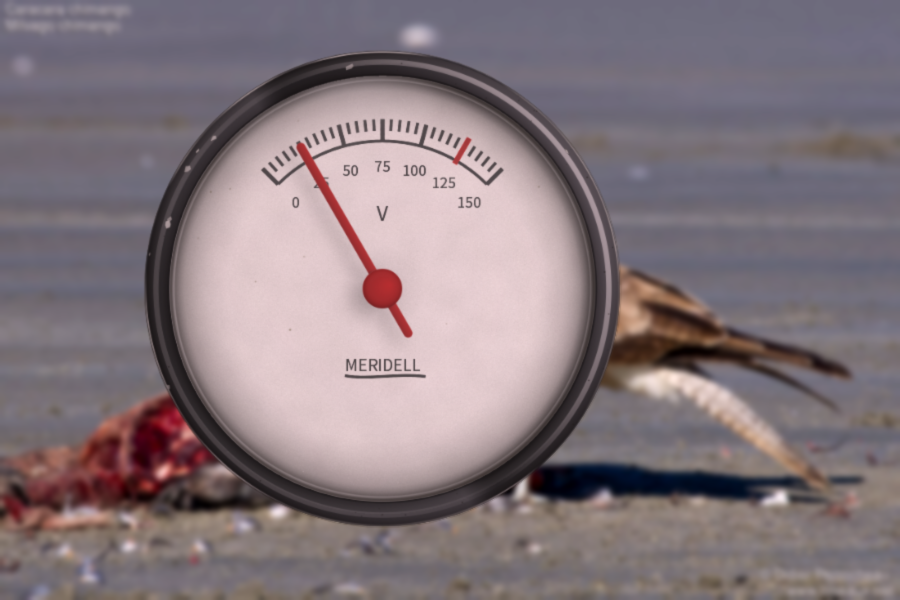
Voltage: 25 V
